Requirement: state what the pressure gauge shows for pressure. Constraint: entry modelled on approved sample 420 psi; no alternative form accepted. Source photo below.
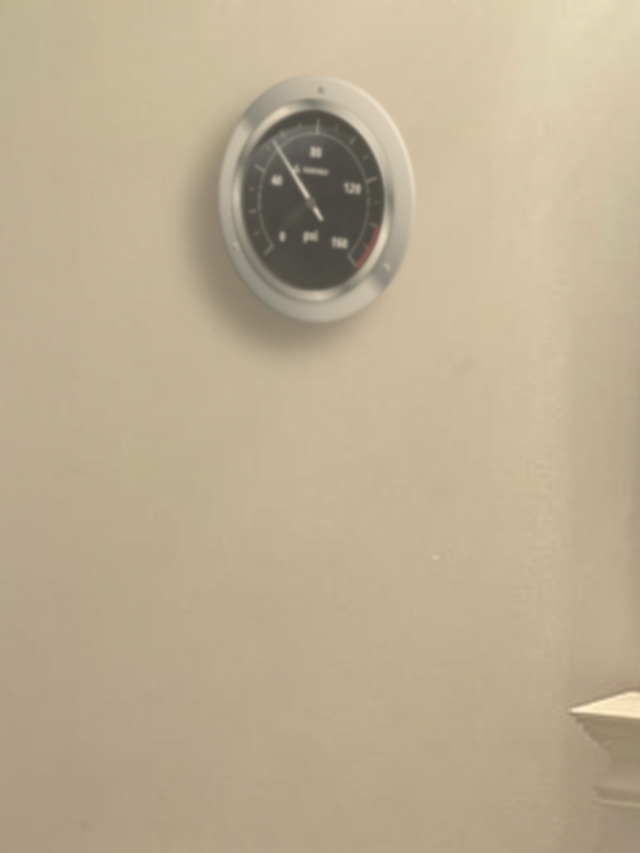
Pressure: 55 psi
